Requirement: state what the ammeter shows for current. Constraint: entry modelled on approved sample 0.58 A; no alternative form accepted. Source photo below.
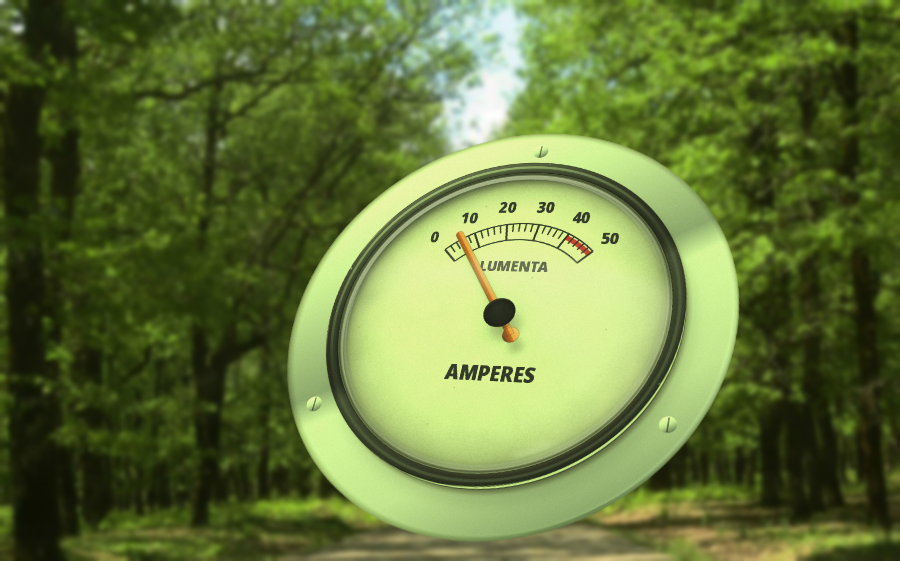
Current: 6 A
